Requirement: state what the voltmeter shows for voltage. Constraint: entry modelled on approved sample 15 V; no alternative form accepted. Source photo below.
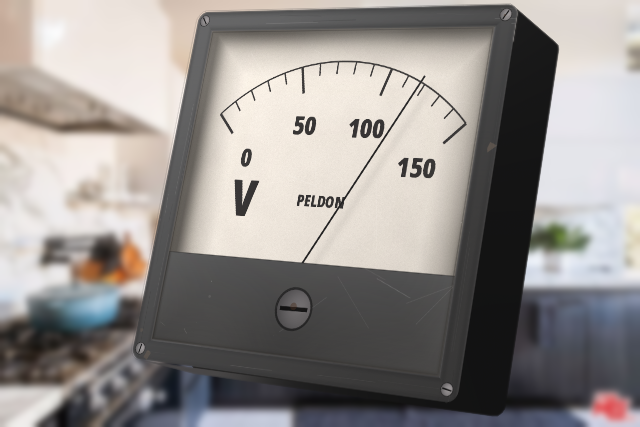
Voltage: 120 V
